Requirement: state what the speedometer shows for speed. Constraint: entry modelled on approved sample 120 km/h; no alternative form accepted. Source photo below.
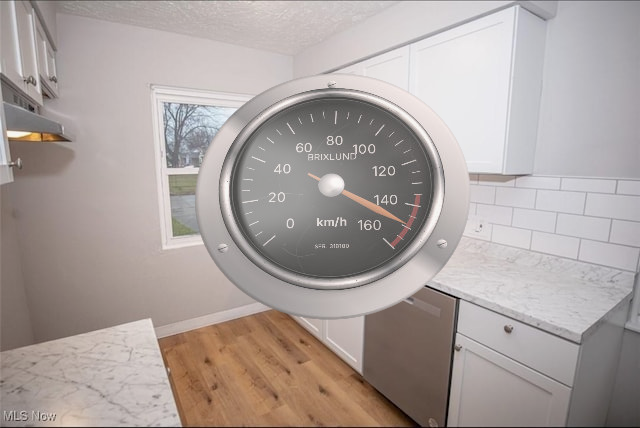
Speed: 150 km/h
